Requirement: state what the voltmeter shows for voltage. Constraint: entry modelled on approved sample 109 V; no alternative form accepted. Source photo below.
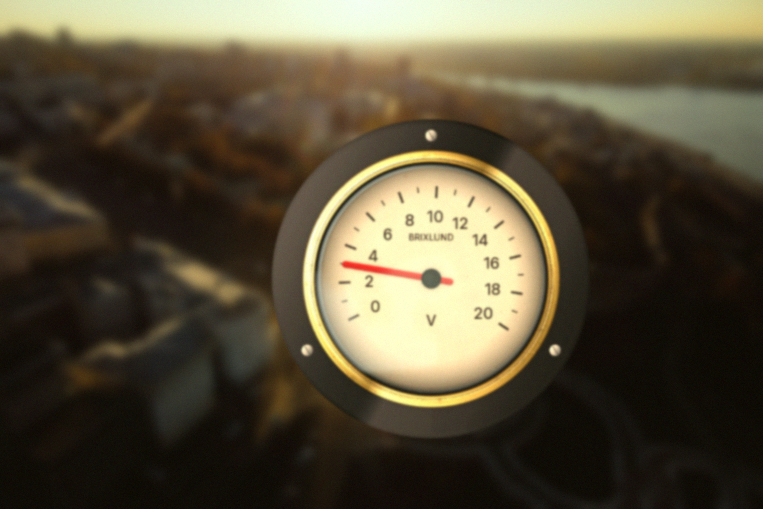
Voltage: 3 V
